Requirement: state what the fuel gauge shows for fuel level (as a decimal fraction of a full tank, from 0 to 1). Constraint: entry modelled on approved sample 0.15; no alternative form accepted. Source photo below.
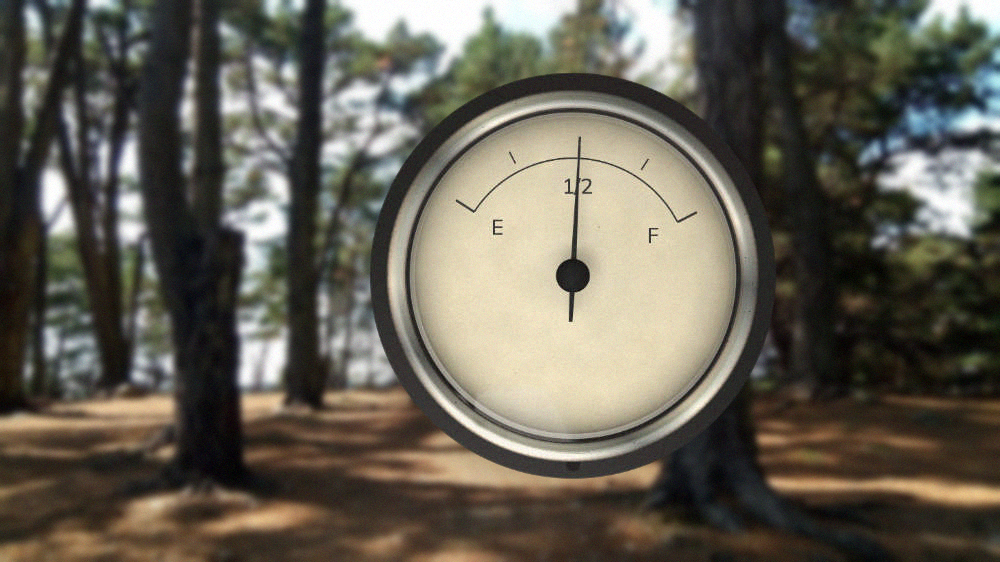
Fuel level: 0.5
